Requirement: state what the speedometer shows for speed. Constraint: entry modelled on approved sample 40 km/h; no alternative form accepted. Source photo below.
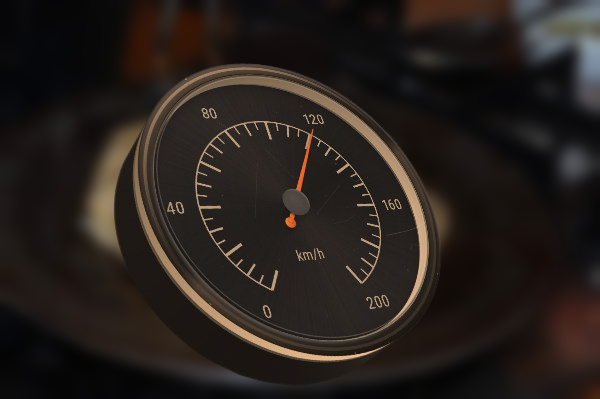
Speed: 120 km/h
